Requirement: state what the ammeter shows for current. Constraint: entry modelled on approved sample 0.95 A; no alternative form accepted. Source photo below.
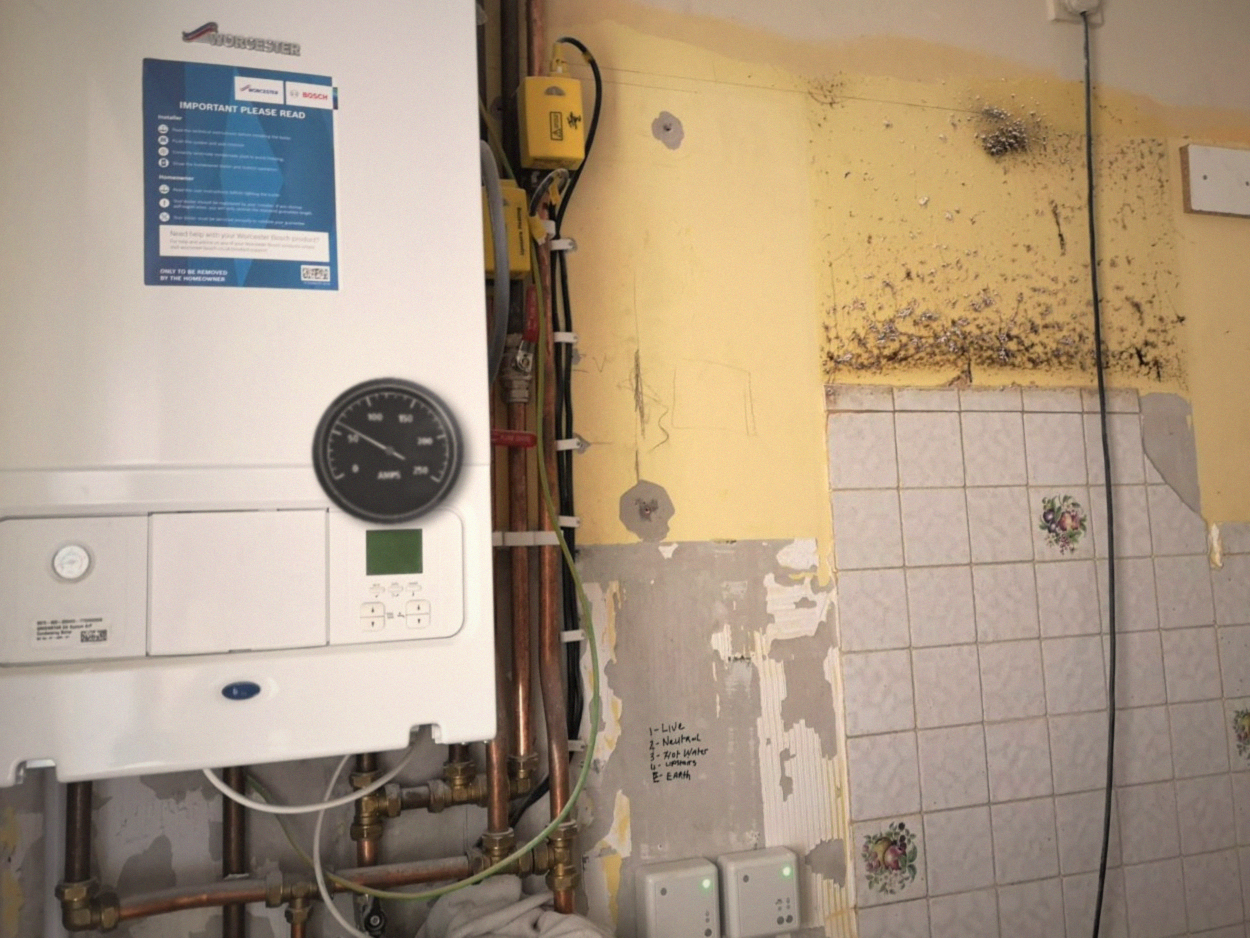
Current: 60 A
